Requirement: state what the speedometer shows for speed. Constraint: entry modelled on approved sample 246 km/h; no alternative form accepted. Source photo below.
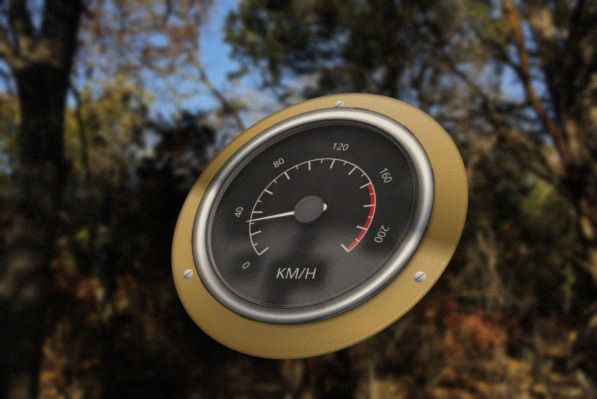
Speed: 30 km/h
